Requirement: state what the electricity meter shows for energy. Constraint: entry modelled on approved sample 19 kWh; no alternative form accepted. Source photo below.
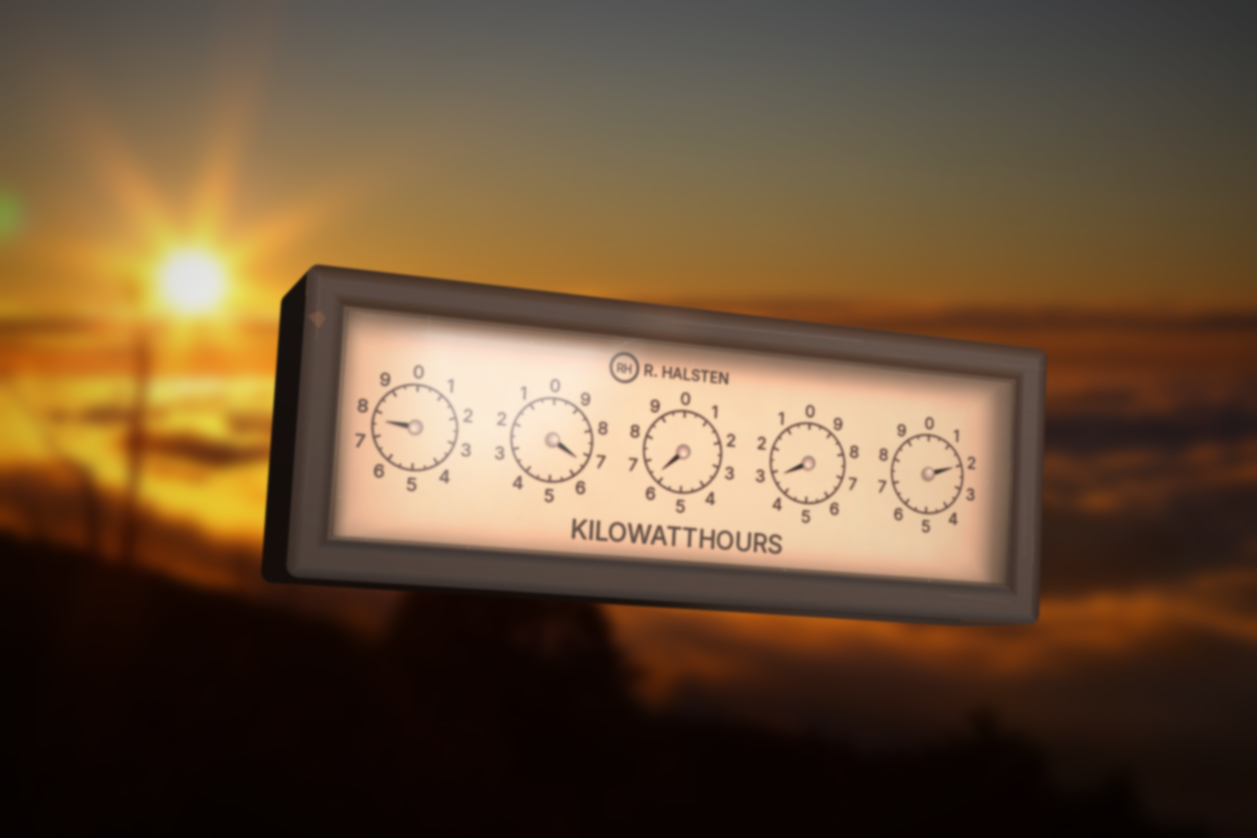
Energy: 76632 kWh
